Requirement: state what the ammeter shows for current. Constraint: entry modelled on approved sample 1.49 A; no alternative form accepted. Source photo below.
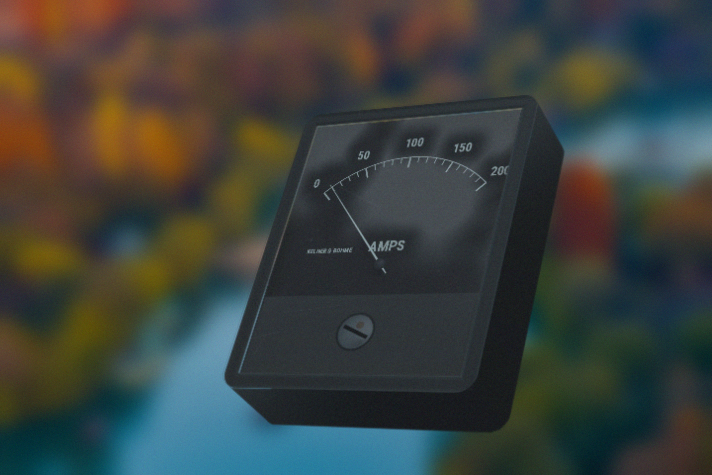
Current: 10 A
